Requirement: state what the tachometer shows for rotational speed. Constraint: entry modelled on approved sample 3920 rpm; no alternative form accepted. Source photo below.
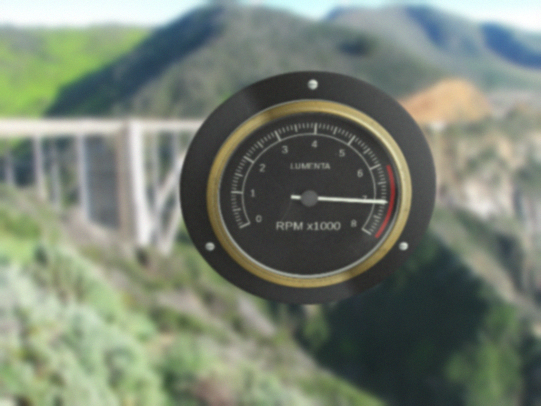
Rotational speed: 7000 rpm
